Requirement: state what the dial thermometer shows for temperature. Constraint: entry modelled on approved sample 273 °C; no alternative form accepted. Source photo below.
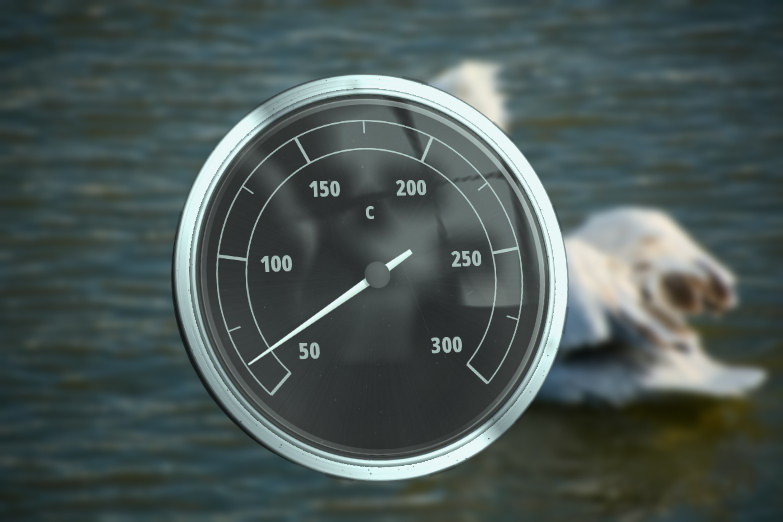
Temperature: 62.5 °C
